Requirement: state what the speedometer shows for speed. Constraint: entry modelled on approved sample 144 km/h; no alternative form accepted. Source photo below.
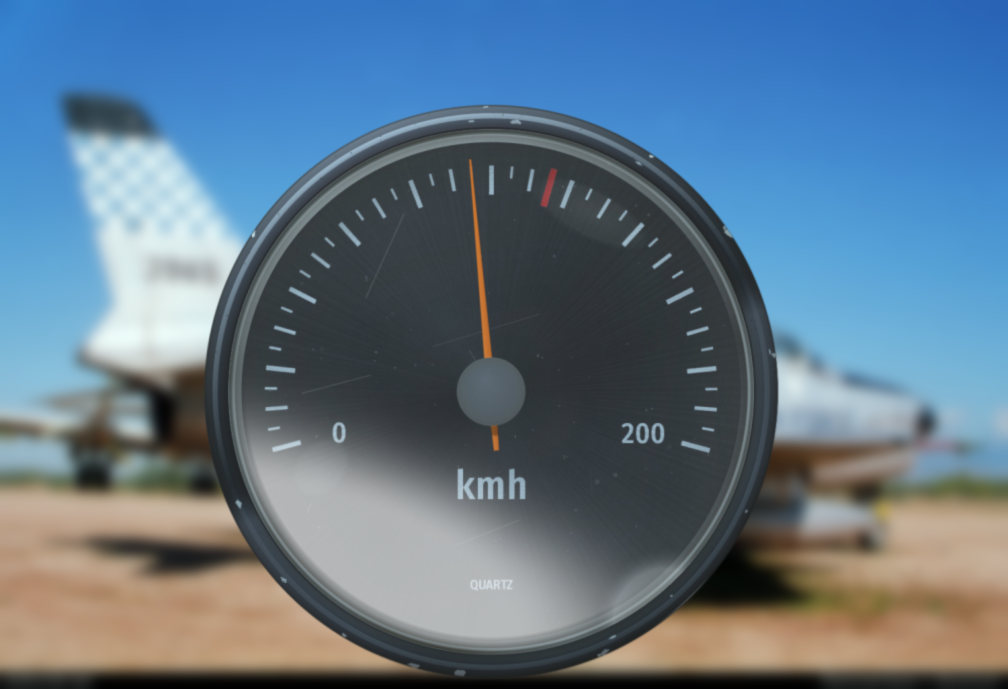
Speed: 95 km/h
